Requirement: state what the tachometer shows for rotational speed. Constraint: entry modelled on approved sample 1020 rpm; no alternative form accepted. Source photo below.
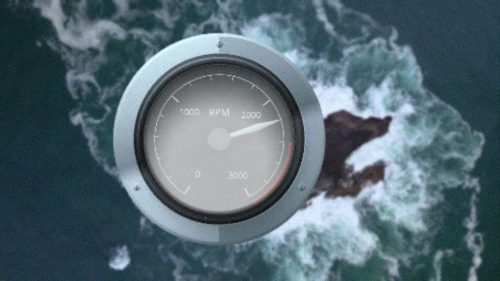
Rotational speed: 2200 rpm
